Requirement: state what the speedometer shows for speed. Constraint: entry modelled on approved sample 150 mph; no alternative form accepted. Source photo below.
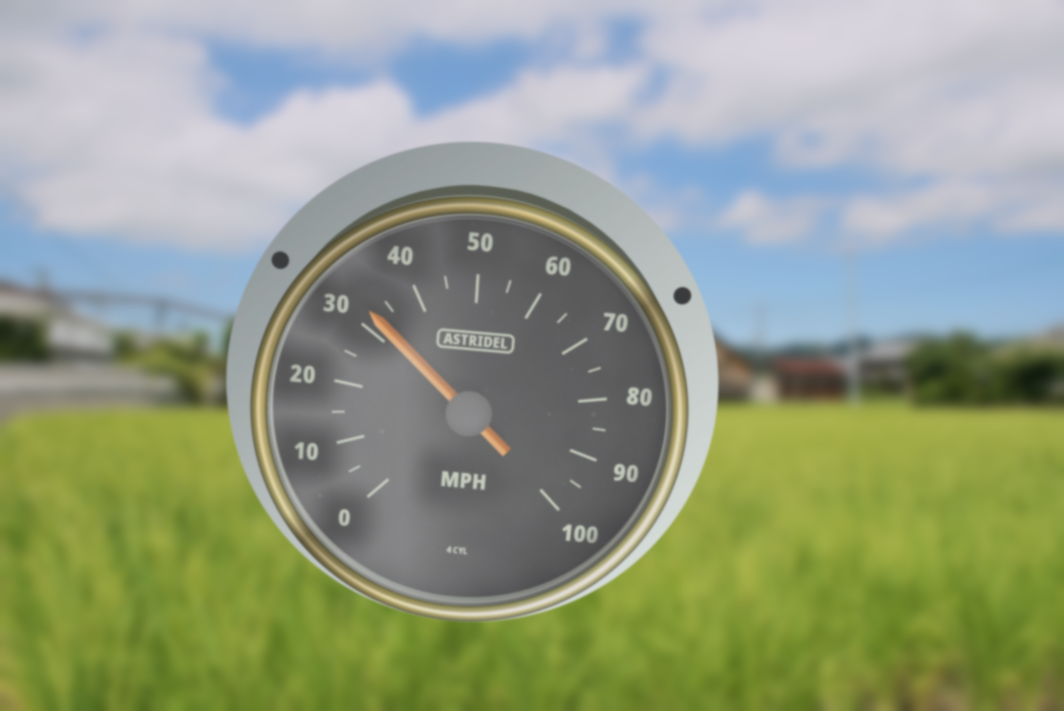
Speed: 32.5 mph
